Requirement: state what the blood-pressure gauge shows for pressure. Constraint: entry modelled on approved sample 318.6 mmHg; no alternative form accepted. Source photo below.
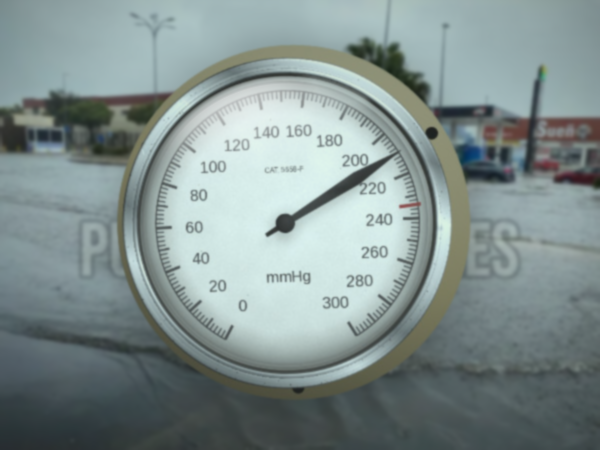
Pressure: 210 mmHg
